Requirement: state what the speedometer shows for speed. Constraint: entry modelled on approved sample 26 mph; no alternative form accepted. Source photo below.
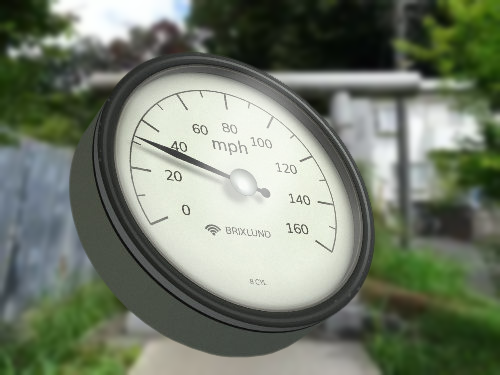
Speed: 30 mph
